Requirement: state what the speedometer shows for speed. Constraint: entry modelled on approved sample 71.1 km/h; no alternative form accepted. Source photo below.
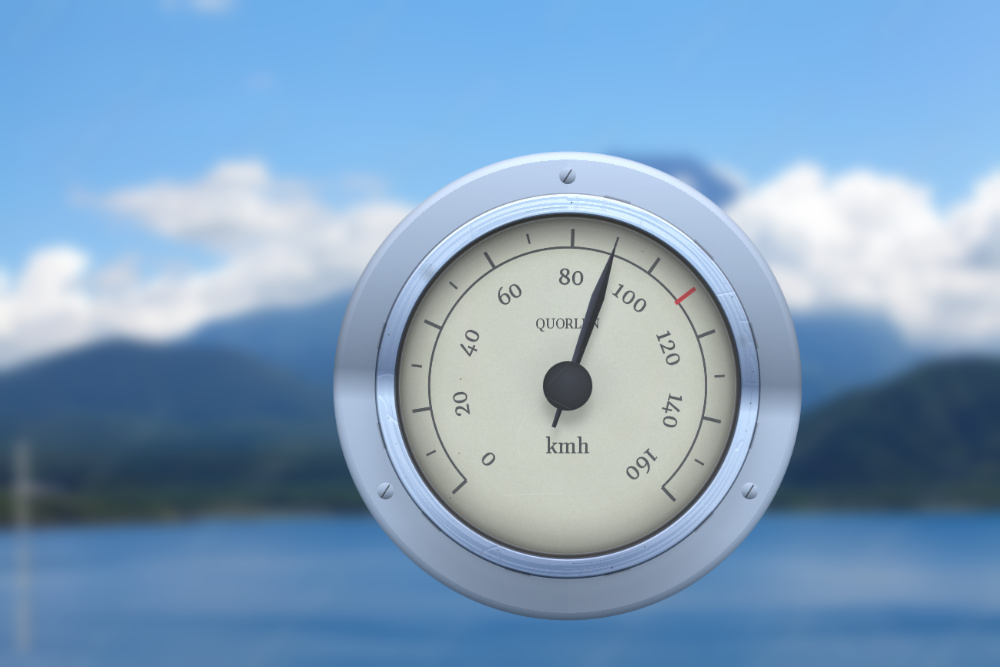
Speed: 90 km/h
